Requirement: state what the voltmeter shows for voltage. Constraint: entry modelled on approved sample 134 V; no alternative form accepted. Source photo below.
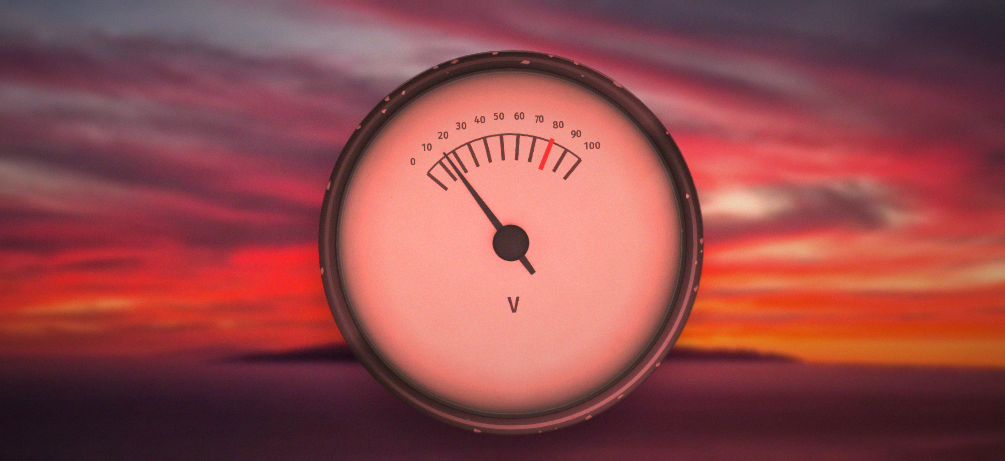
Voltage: 15 V
